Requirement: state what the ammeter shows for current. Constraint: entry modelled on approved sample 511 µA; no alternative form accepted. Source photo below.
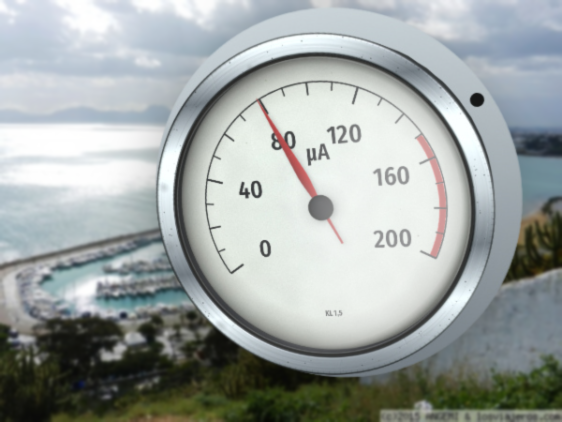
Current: 80 µA
